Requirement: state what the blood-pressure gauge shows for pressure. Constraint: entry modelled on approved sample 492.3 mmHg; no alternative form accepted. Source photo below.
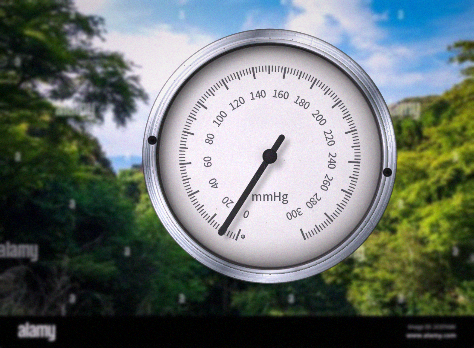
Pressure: 10 mmHg
